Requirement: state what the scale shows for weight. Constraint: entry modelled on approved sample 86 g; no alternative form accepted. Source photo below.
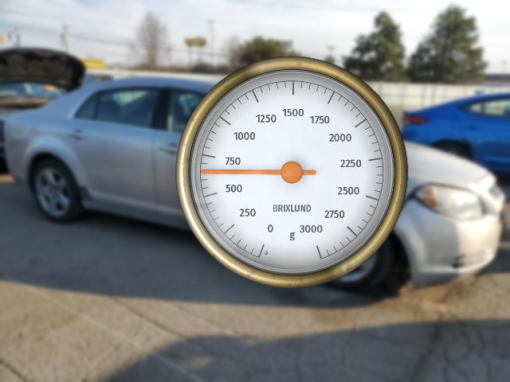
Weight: 650 g
